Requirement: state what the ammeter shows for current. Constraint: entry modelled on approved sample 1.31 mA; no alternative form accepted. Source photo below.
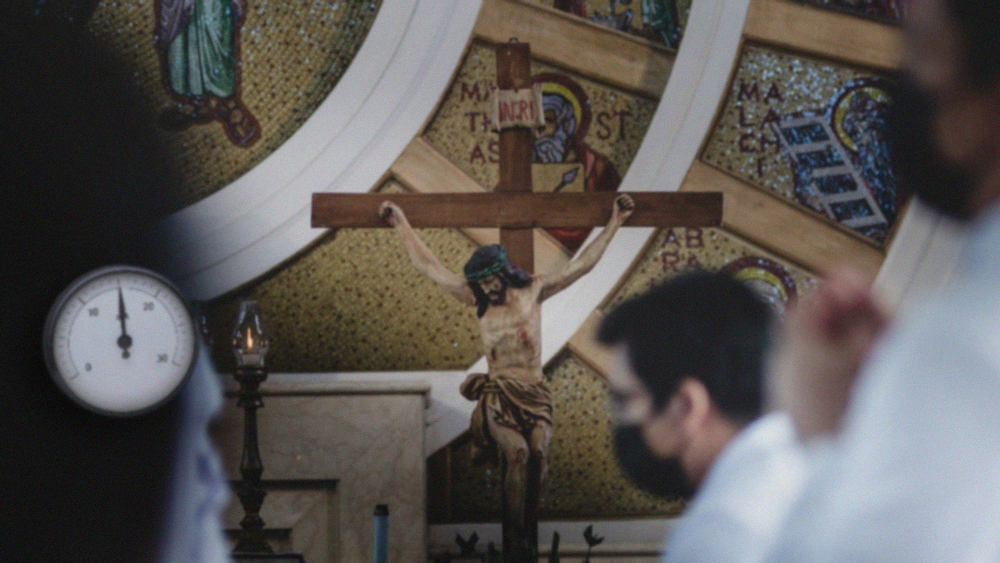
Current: 15 mA
